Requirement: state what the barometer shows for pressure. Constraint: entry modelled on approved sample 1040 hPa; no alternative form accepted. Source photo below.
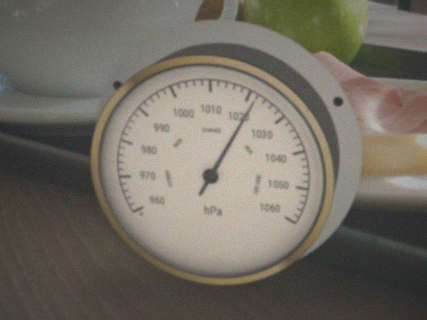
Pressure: 1022 hPa
